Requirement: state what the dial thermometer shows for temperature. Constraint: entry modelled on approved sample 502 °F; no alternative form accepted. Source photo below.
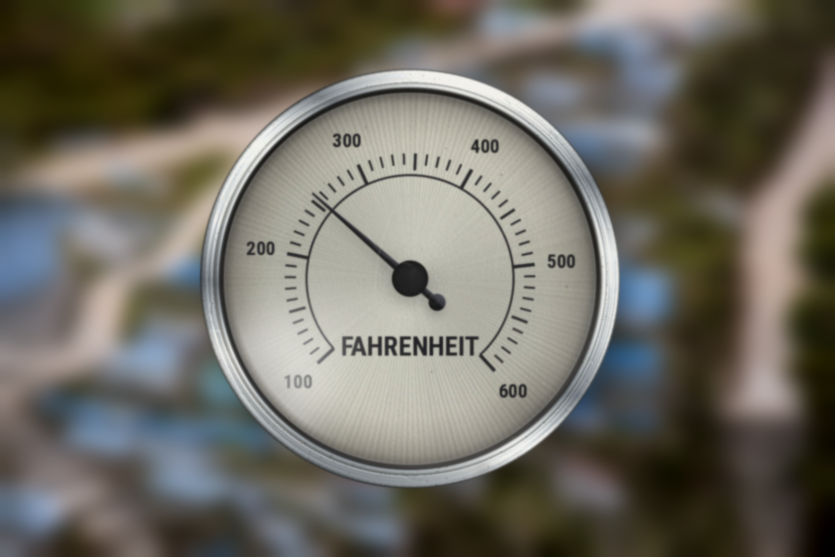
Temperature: 255 °F
